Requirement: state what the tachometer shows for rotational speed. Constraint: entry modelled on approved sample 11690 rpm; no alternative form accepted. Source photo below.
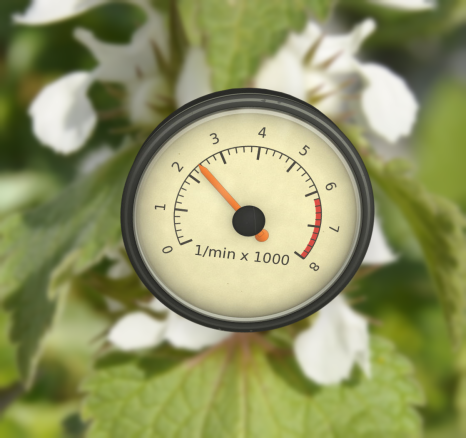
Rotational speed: 2400 rpm
